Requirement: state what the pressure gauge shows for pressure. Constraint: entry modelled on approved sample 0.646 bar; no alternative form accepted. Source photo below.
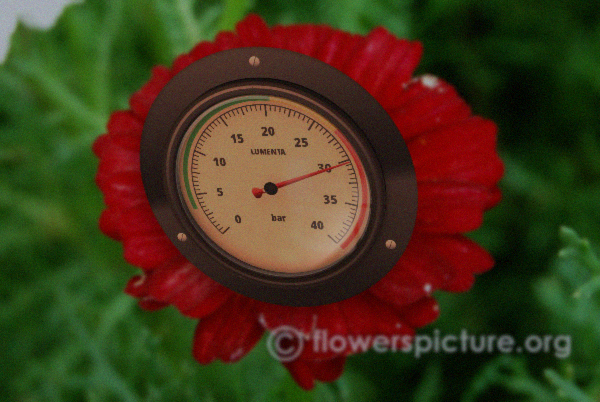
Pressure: 30 bar
